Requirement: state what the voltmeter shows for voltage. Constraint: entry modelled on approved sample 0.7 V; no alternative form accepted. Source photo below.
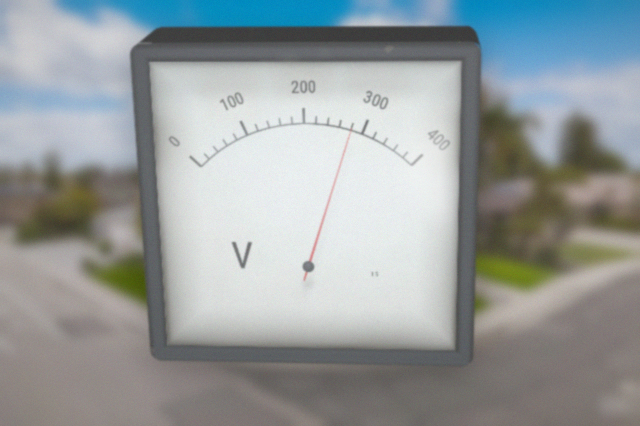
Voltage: 280 V
